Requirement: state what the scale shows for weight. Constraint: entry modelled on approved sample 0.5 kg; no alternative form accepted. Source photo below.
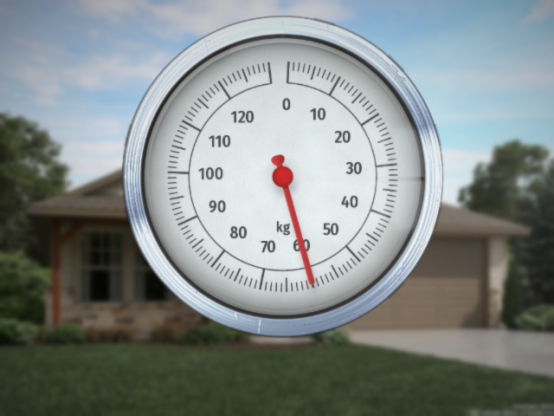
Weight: 60 kg
